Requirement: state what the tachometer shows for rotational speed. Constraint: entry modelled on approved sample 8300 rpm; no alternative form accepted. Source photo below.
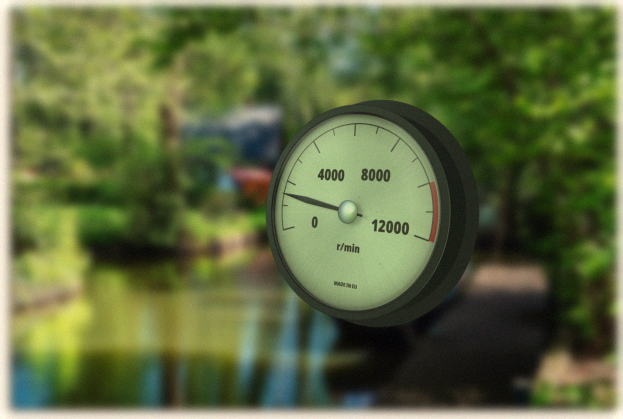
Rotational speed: 1500 rpm
